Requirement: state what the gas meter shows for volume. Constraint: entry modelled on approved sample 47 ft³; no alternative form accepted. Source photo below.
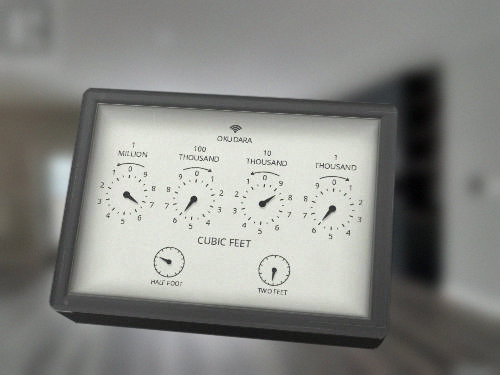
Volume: 658600 ft³
